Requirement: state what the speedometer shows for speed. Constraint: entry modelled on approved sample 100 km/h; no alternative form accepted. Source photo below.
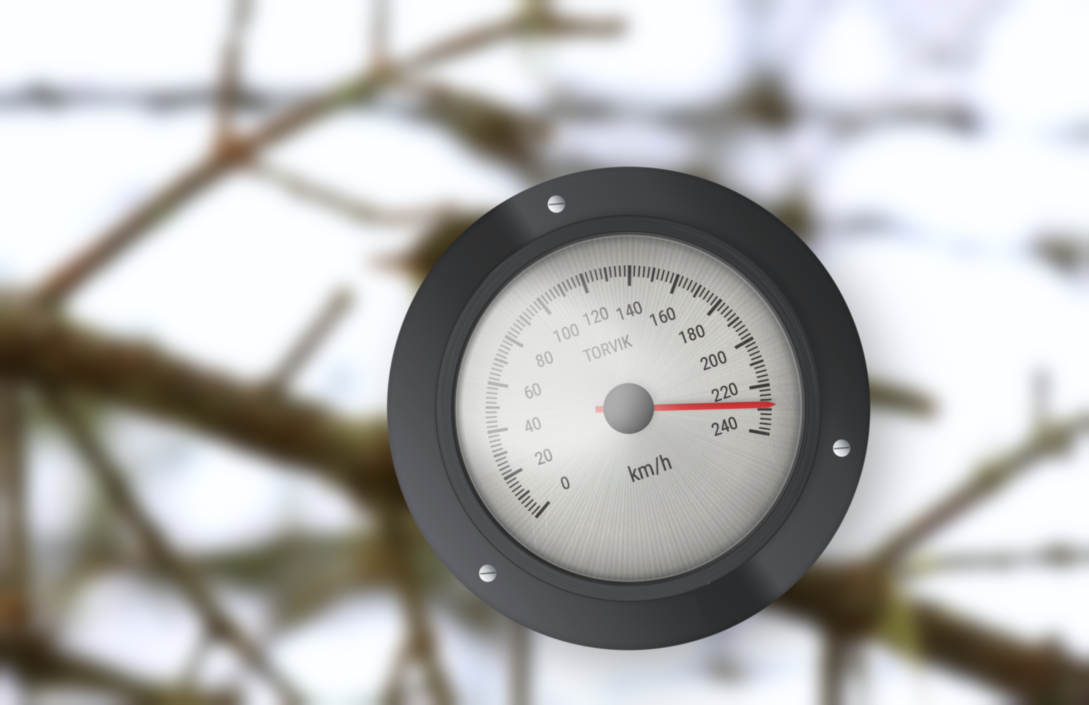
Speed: 228 km/h
